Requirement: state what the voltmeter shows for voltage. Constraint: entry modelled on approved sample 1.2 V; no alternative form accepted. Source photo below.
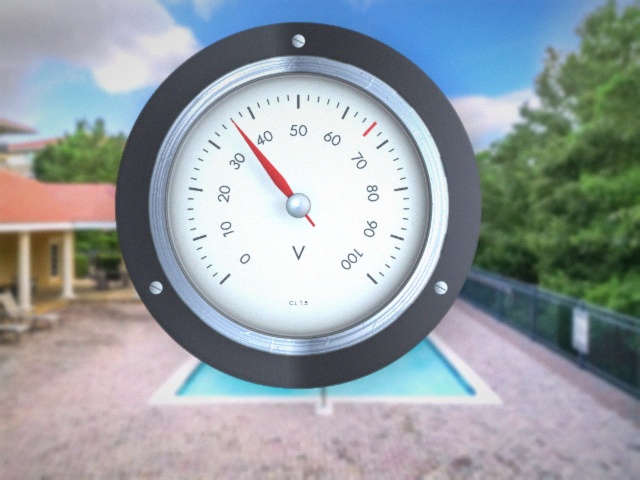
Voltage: 36 V
